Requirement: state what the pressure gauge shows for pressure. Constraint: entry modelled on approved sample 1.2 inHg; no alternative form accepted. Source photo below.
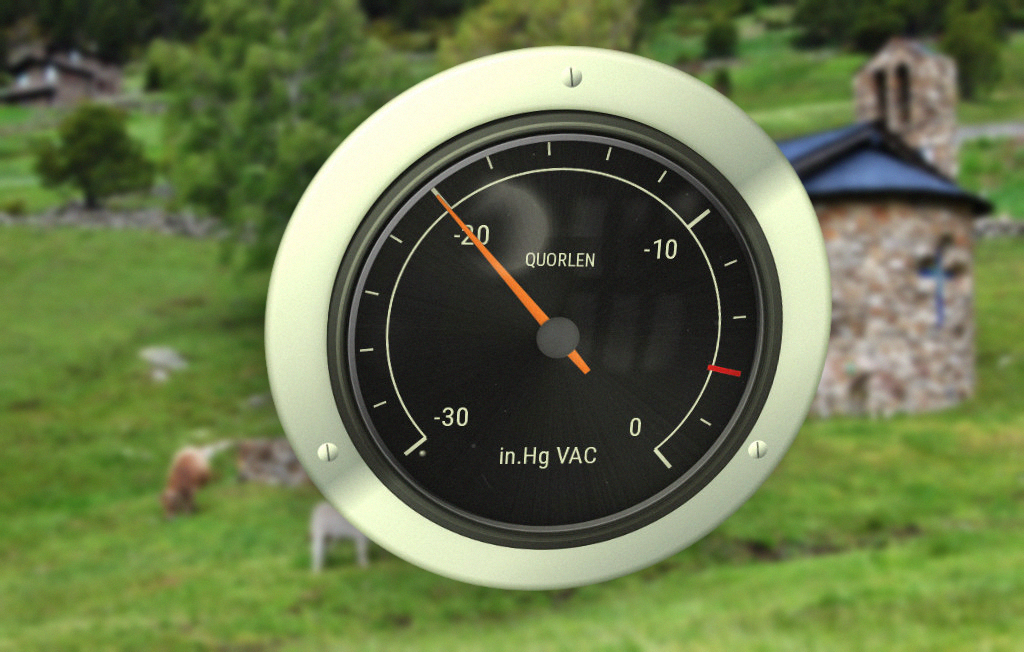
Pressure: -20 inHg
